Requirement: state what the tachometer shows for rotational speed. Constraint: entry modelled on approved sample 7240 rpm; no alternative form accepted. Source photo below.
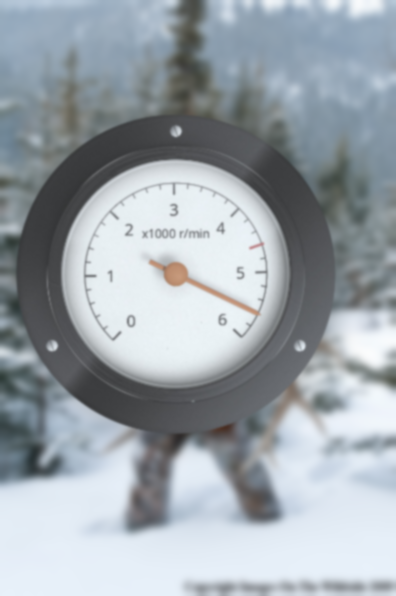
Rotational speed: 5600 rpm
